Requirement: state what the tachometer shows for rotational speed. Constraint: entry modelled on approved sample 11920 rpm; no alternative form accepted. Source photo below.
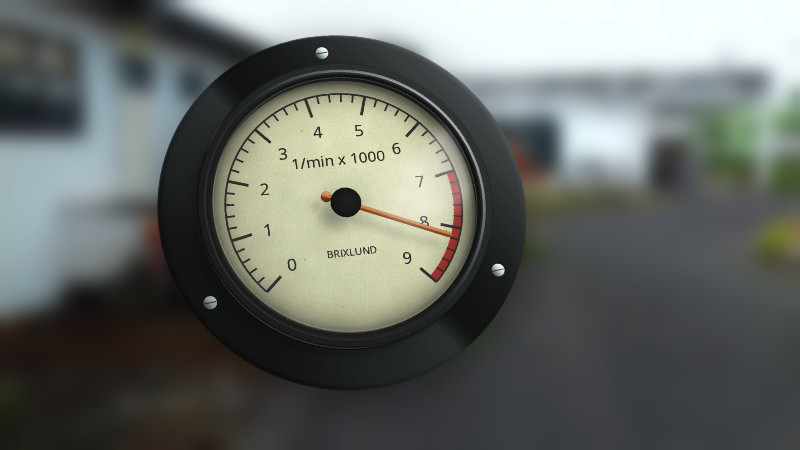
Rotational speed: 8200 rpm
